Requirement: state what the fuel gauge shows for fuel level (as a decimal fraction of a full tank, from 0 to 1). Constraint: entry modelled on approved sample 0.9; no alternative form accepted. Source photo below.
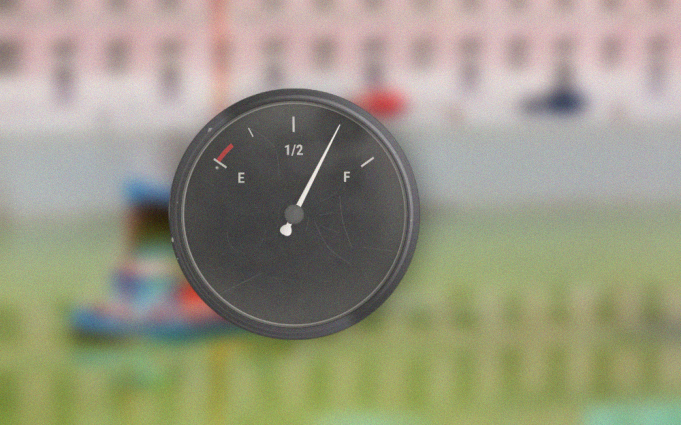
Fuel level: 0.75
